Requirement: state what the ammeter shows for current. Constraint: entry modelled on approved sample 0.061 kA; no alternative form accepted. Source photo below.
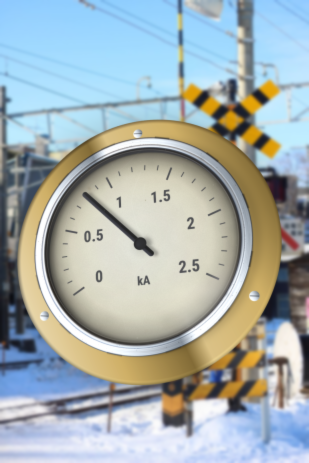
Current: 0.8 kA
